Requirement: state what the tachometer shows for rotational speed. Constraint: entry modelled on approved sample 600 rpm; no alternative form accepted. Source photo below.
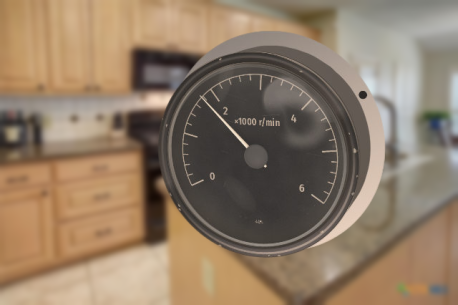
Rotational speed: 1800 rpm
